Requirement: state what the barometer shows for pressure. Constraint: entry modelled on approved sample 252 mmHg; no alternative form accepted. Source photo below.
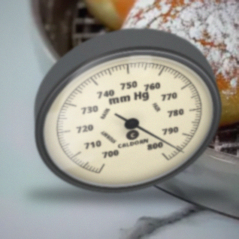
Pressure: 795 mmHg
